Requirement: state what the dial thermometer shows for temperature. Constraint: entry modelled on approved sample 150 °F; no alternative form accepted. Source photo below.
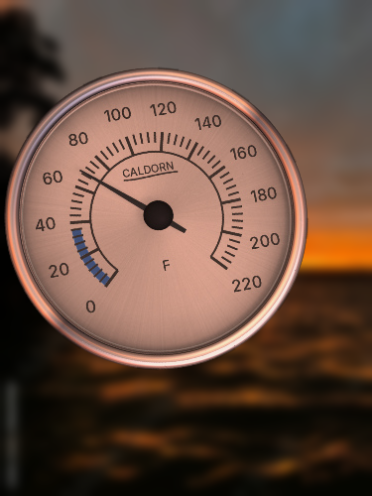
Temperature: 68 °F
